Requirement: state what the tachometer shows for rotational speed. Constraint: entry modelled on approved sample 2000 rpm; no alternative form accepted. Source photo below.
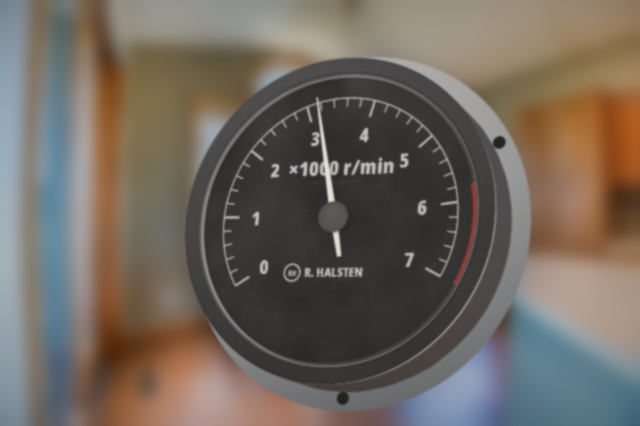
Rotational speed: 3200 rpm
